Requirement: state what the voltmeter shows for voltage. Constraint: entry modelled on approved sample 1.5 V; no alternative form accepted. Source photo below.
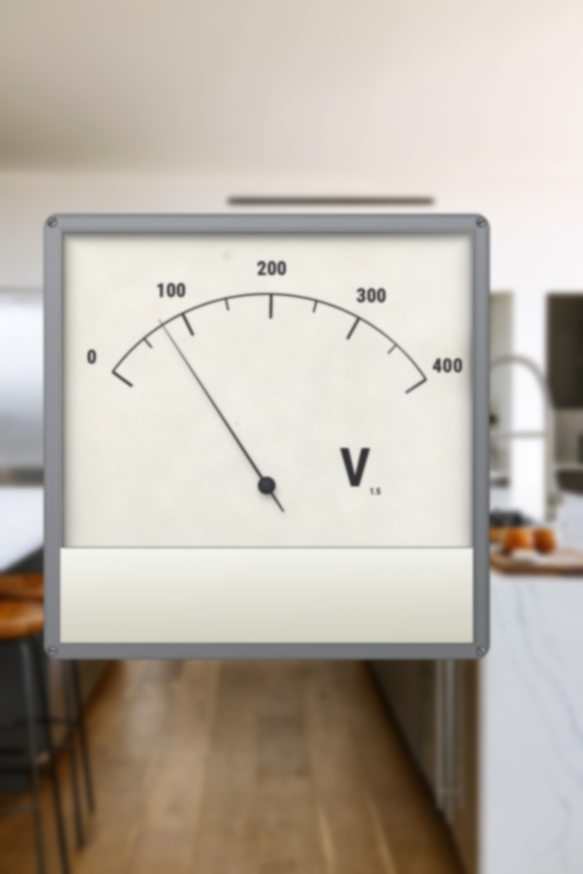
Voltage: 75 V
